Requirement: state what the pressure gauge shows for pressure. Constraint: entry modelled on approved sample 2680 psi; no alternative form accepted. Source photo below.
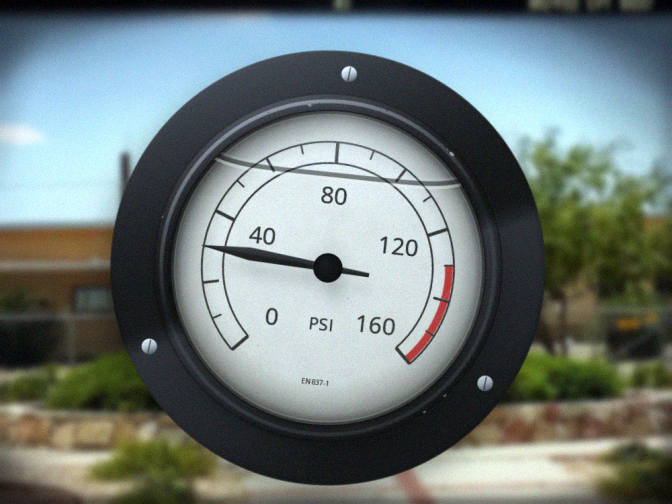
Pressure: 30 psi
